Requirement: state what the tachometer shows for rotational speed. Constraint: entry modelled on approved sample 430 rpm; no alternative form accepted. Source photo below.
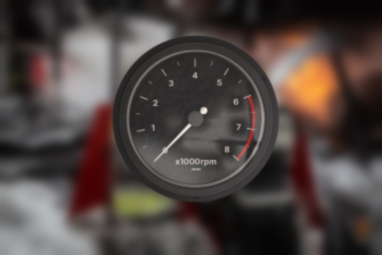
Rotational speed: 0 rpm
